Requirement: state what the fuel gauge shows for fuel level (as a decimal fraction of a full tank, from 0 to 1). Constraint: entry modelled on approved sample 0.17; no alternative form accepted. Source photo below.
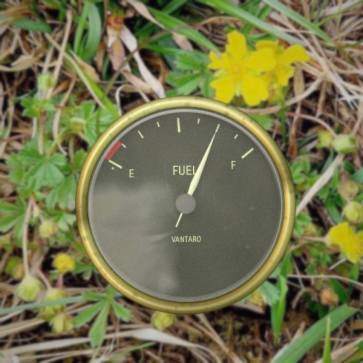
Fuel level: 0.75
